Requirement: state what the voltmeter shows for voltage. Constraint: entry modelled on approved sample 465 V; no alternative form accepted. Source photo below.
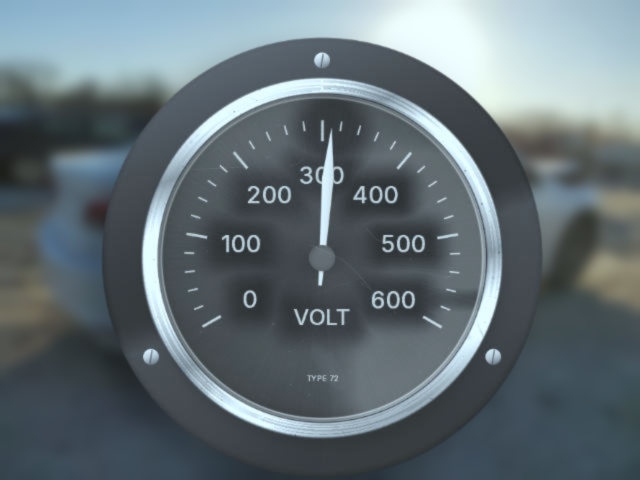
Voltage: 310 V
